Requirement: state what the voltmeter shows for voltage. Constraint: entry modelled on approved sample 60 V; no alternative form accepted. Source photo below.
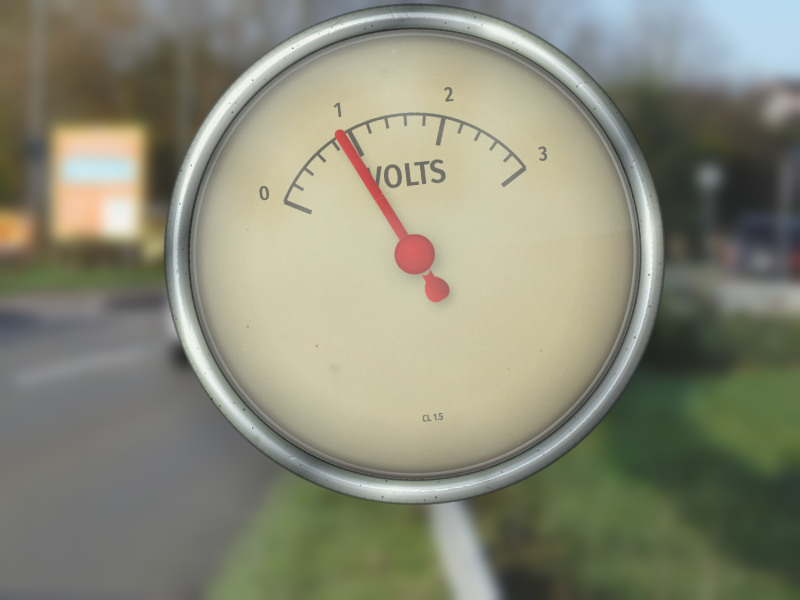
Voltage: 0.9 V
